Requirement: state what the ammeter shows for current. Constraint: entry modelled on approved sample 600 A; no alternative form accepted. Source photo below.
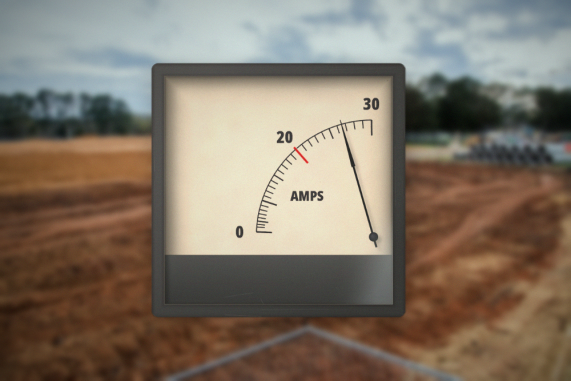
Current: 26.5 A
